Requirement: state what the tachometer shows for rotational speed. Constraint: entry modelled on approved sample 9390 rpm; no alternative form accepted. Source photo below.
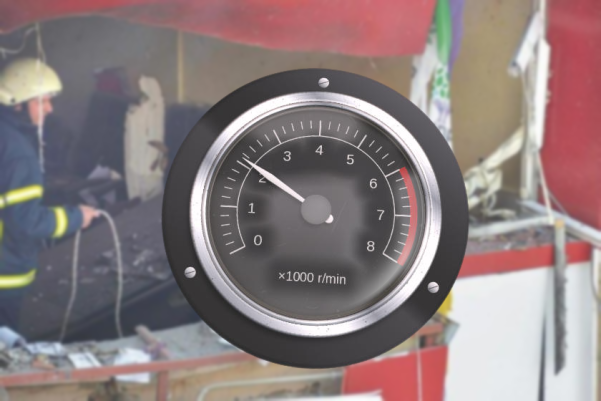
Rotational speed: 2100 rpm
